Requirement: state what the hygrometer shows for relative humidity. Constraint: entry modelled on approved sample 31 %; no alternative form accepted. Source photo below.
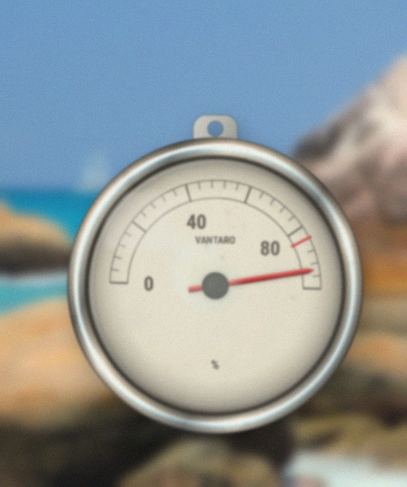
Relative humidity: 94 %
